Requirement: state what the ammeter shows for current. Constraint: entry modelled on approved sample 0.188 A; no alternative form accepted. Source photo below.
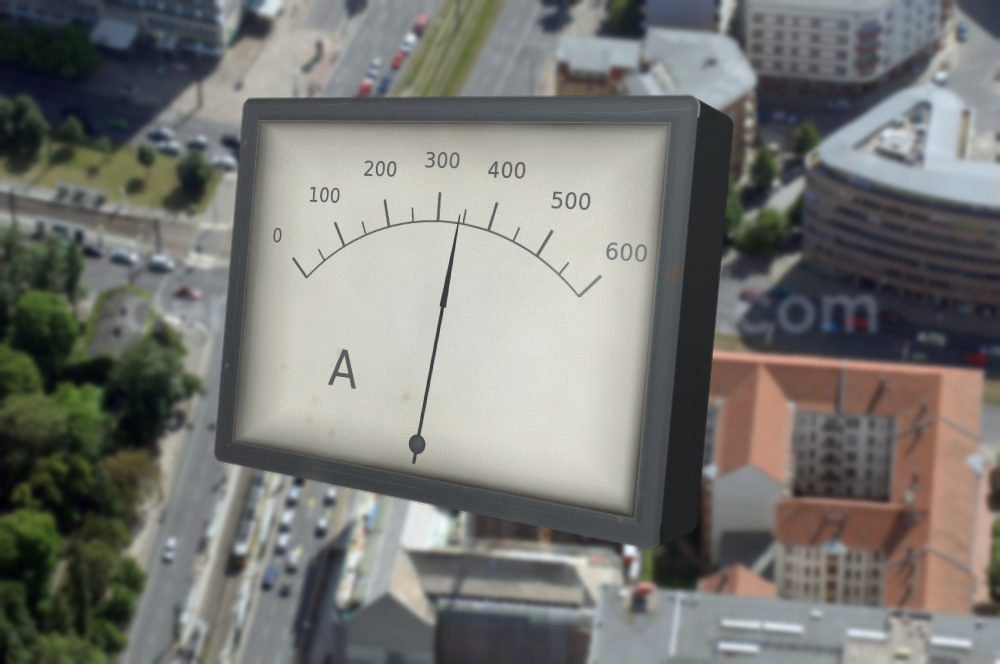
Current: 350 A
